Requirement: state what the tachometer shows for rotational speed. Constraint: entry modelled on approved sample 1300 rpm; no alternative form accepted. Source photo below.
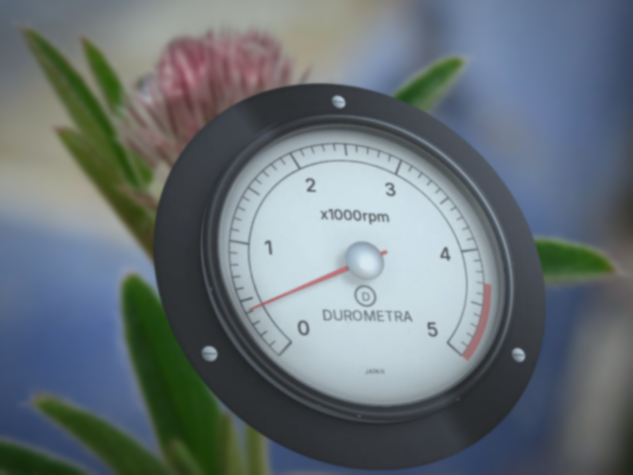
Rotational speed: 400 rpm
